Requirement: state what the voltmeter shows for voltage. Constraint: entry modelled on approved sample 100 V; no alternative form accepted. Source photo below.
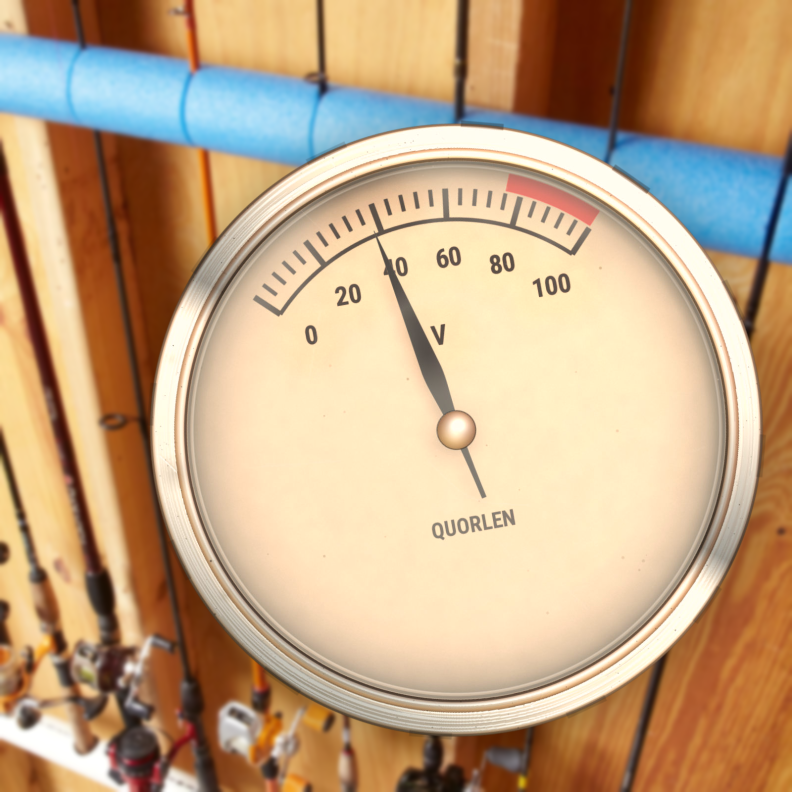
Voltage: 38 V
